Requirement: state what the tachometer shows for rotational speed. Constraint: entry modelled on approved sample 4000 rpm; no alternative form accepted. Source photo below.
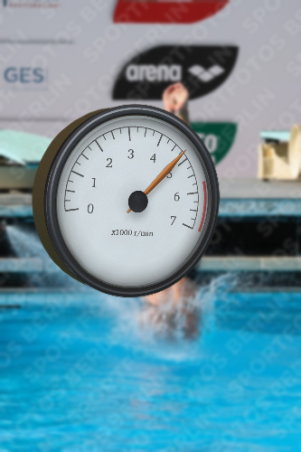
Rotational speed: 4750 rpm
